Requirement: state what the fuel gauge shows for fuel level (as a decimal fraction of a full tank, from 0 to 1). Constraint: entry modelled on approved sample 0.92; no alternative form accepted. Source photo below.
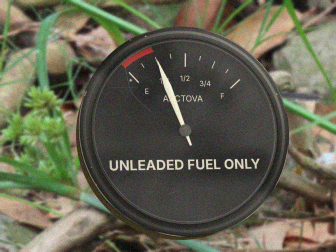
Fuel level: 0.25
